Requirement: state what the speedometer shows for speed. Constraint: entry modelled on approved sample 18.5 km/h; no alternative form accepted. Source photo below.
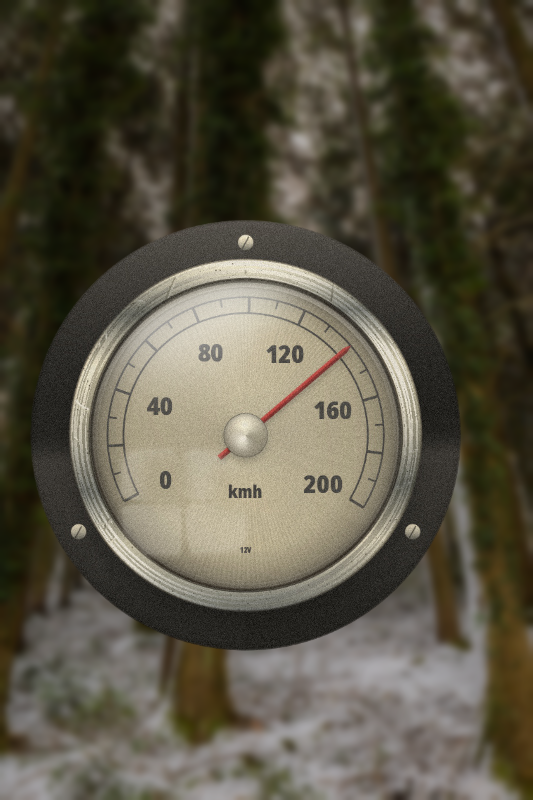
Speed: 140 km/h
